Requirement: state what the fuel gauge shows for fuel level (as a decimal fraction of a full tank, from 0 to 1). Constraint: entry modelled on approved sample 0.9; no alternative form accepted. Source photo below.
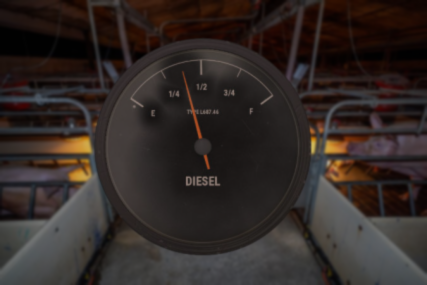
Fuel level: 0.375
